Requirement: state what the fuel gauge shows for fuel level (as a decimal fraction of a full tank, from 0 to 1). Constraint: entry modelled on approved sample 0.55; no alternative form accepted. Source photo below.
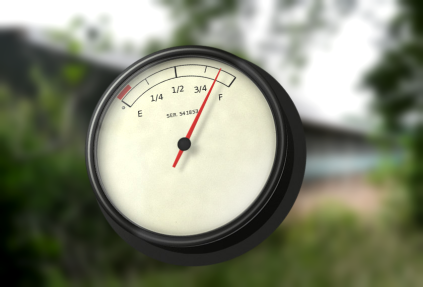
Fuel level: 0.875
